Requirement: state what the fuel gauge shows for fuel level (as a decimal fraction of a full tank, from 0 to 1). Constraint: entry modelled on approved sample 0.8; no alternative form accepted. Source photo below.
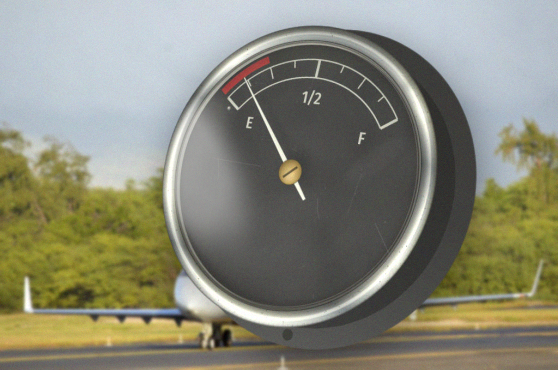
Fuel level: 0.125
